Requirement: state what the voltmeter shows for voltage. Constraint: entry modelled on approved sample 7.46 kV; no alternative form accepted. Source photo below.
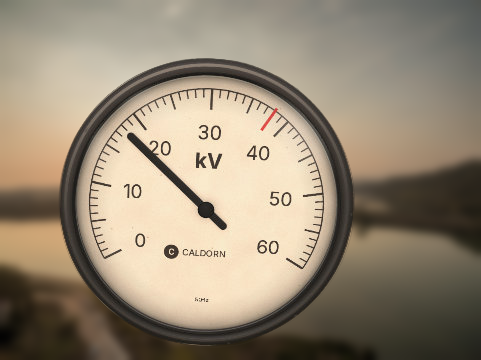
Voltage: 18 kV
